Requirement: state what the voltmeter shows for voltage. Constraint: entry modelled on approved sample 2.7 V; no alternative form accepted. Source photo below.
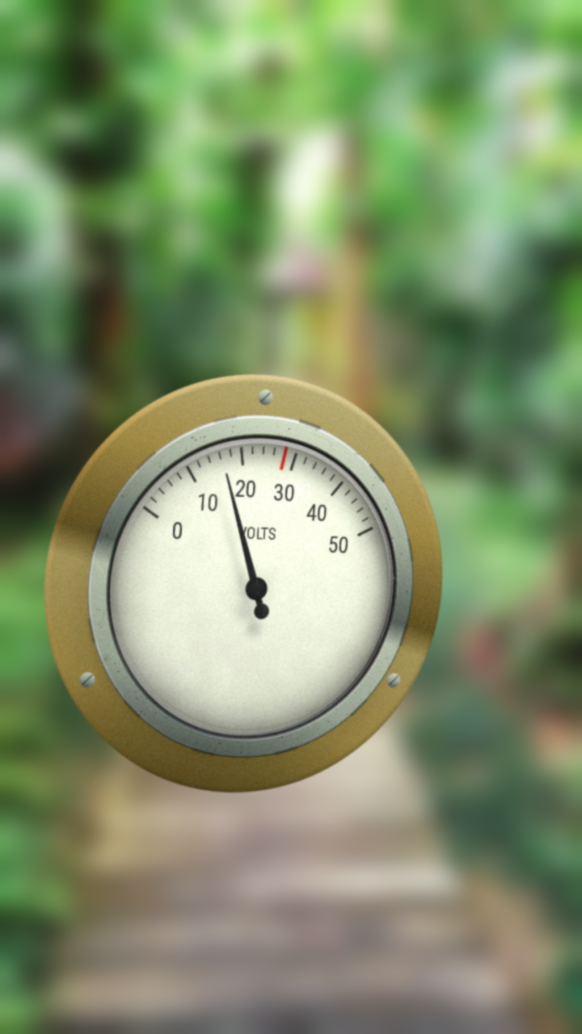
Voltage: 16 V
